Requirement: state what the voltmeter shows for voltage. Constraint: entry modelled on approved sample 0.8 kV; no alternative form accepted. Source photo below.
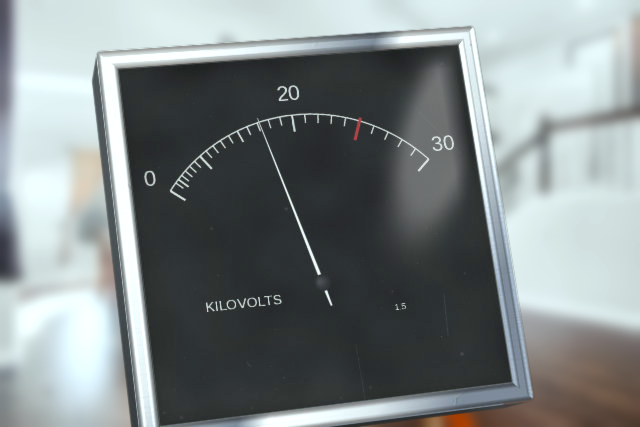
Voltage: 17 kV
